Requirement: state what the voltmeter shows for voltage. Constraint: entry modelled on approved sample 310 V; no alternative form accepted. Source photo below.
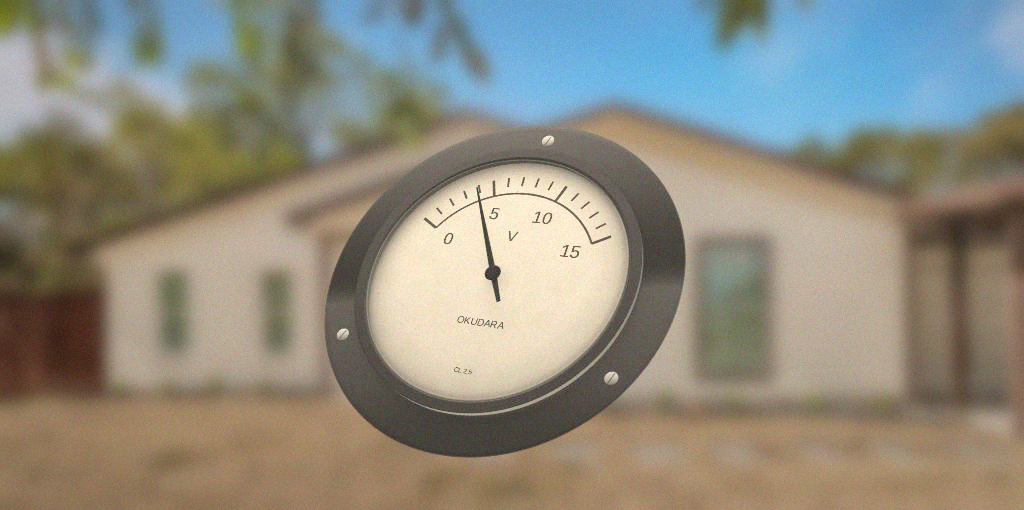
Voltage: 4 V
